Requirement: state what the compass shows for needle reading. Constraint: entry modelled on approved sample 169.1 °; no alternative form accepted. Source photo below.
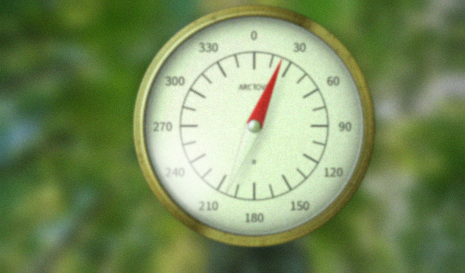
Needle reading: 22.5 °
